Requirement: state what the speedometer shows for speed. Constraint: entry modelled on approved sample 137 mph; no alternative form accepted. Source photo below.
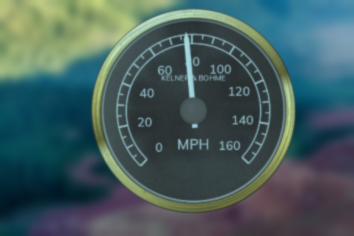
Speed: 77.5 mph
